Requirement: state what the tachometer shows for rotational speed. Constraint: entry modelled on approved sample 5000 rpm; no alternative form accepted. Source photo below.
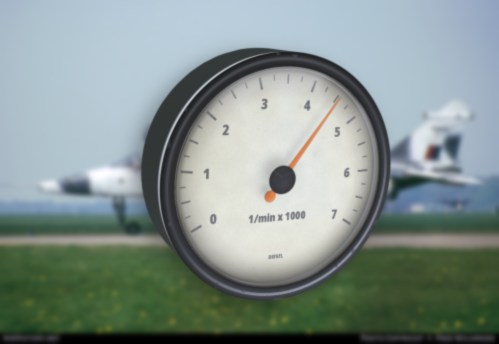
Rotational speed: 4500 rpm
